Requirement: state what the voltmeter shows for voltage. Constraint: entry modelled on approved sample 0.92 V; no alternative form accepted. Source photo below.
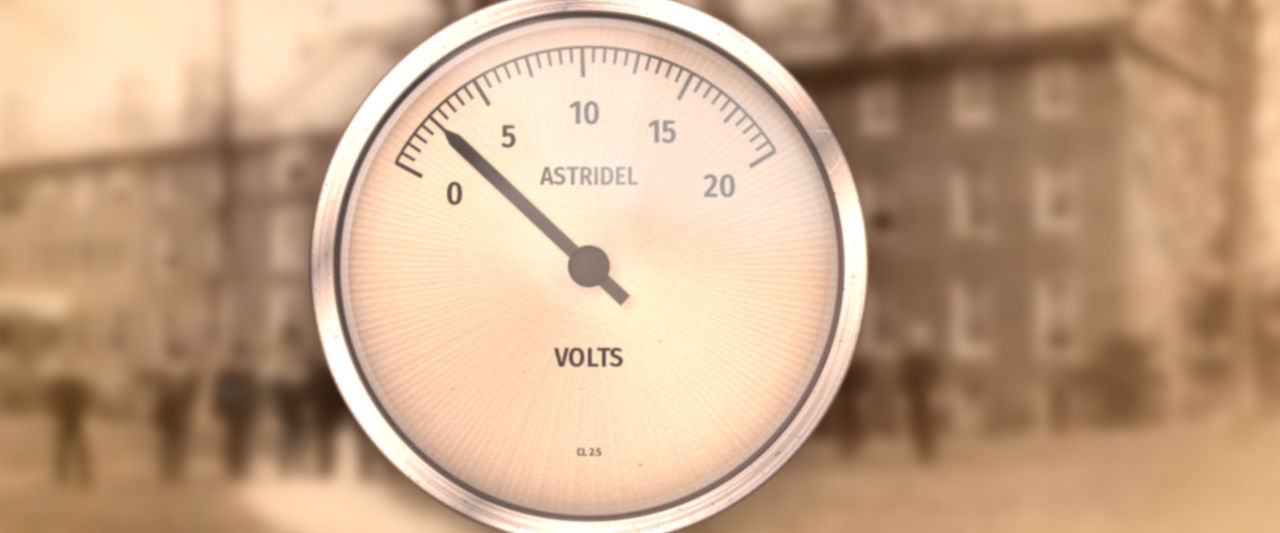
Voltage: 2.5 V
